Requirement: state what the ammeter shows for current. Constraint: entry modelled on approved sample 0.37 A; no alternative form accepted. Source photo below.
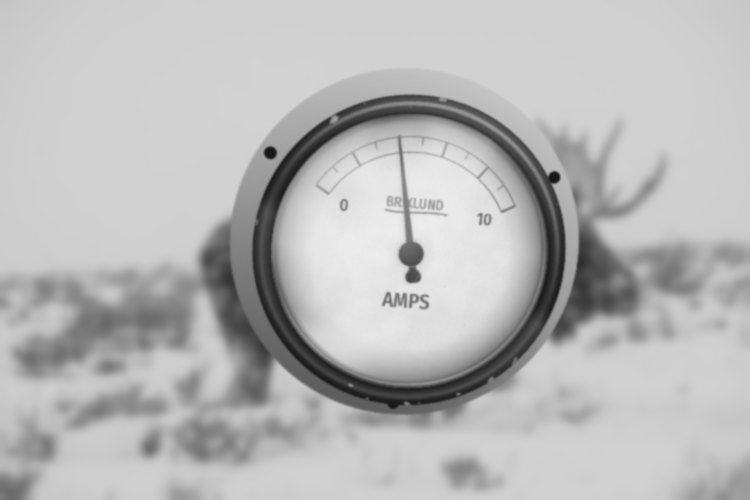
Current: 4 A
